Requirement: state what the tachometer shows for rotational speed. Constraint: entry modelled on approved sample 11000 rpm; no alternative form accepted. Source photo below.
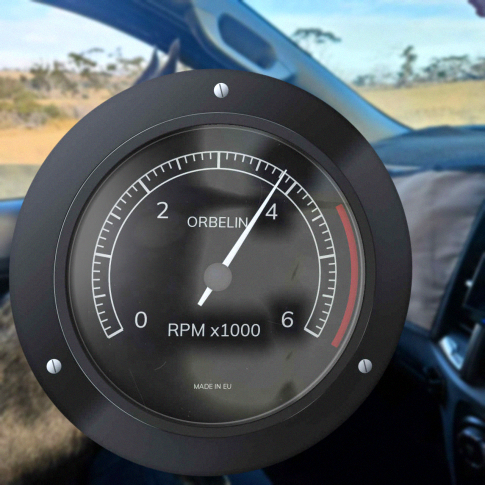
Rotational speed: 3800 rpm
